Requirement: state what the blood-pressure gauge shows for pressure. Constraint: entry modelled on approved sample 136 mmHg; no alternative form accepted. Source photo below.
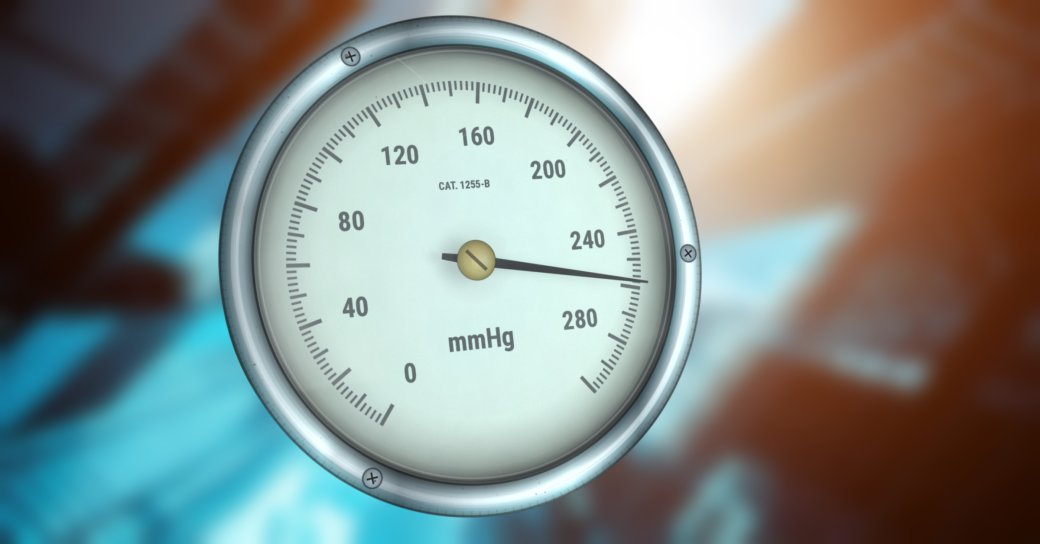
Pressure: 258 mmHg
